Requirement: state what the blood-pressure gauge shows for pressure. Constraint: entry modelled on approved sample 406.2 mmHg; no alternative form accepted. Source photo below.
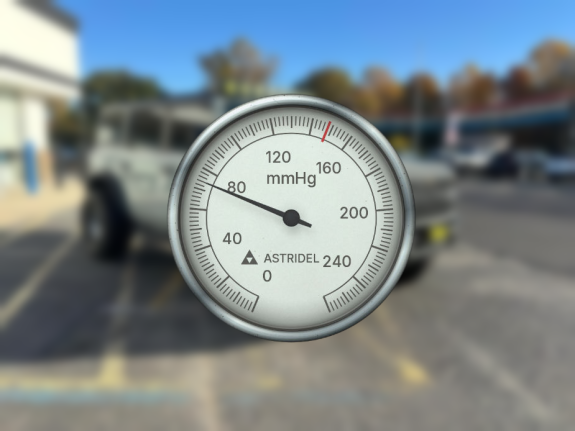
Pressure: 74 mmHg
